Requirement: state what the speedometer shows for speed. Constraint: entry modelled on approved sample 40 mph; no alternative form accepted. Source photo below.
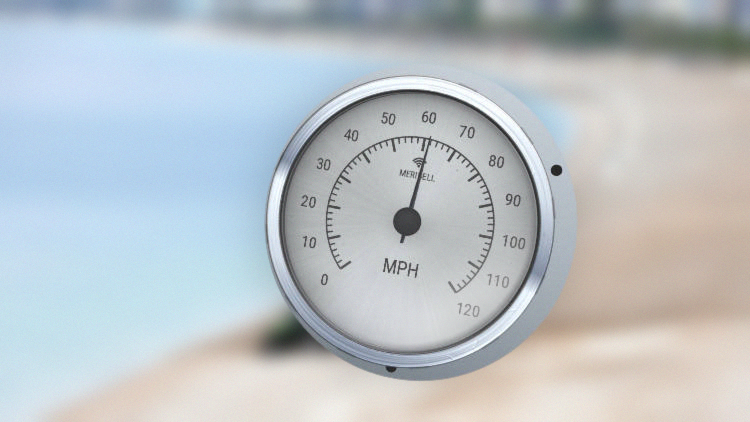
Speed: 62 mph
